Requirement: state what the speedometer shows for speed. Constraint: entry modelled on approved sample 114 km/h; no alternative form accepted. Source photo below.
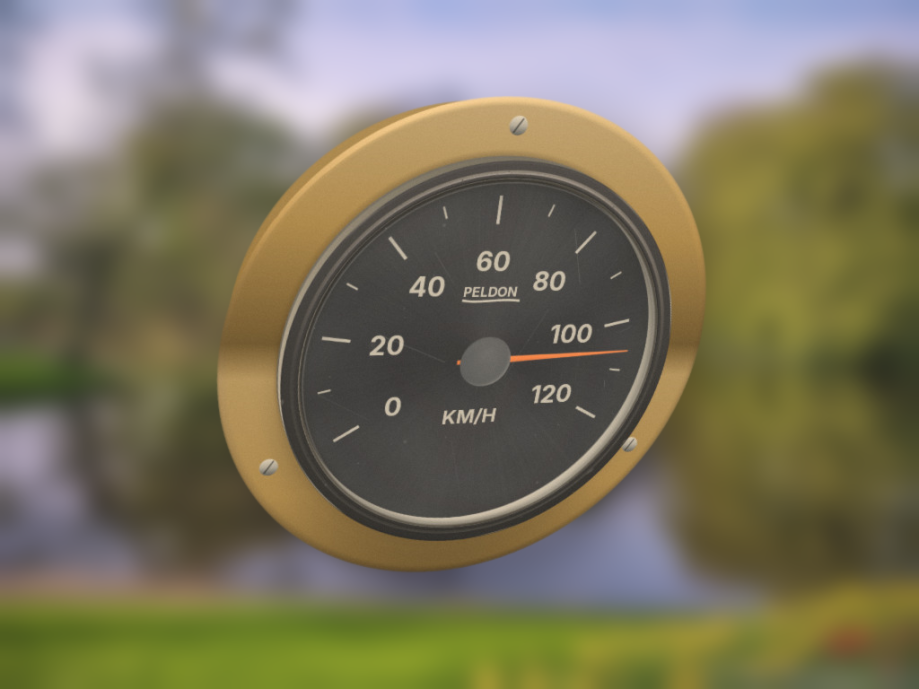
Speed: 105 km/h
